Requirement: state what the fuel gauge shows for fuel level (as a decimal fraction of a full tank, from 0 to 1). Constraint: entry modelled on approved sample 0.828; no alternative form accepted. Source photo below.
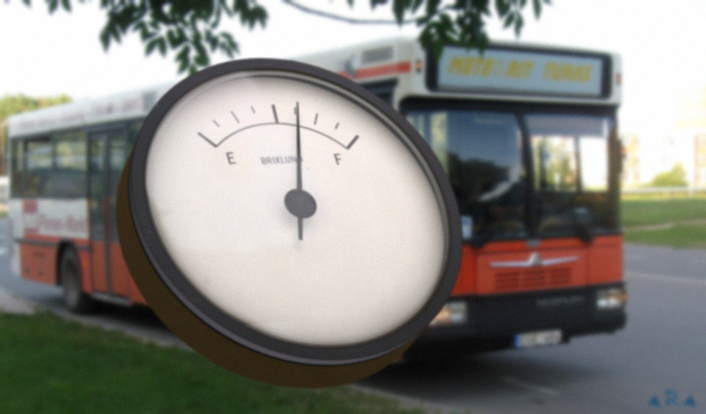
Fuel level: 0.625
